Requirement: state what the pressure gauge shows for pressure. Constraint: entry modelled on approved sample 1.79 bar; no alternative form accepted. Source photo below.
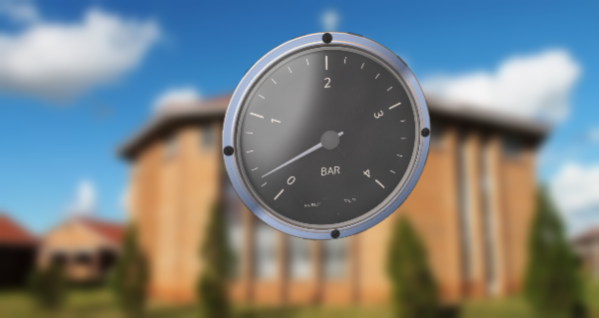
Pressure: 0.3 bar
